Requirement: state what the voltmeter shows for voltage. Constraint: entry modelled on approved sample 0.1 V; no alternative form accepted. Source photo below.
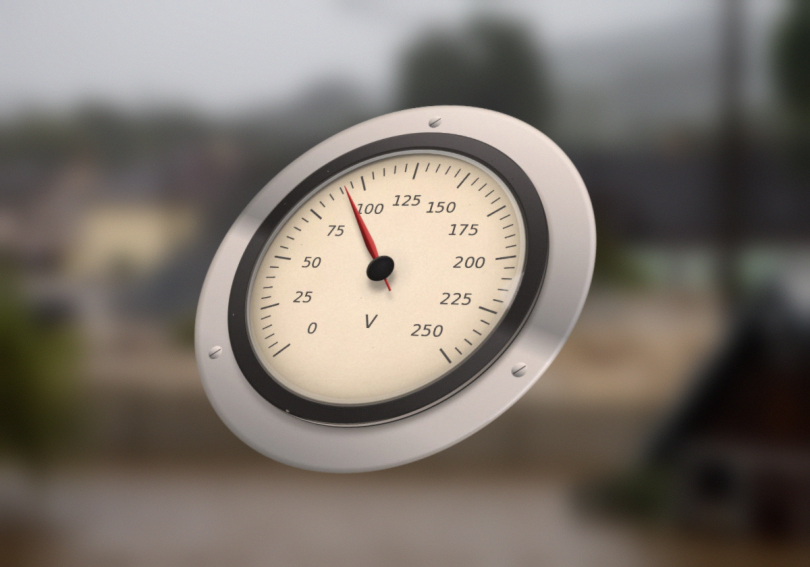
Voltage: 92.5 V
